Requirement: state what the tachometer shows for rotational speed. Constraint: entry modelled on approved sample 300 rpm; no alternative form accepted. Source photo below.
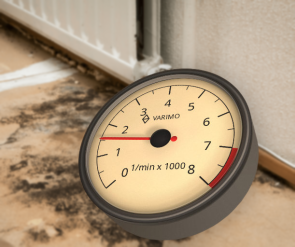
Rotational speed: 1500 rpm
